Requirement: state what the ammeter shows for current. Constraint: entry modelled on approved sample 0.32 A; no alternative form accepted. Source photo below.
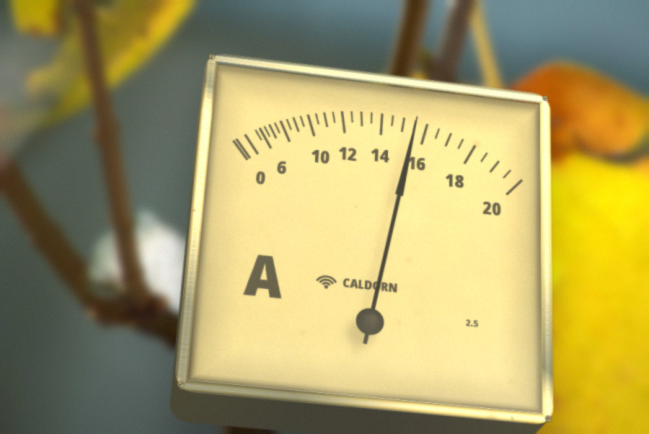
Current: 15.5 A
